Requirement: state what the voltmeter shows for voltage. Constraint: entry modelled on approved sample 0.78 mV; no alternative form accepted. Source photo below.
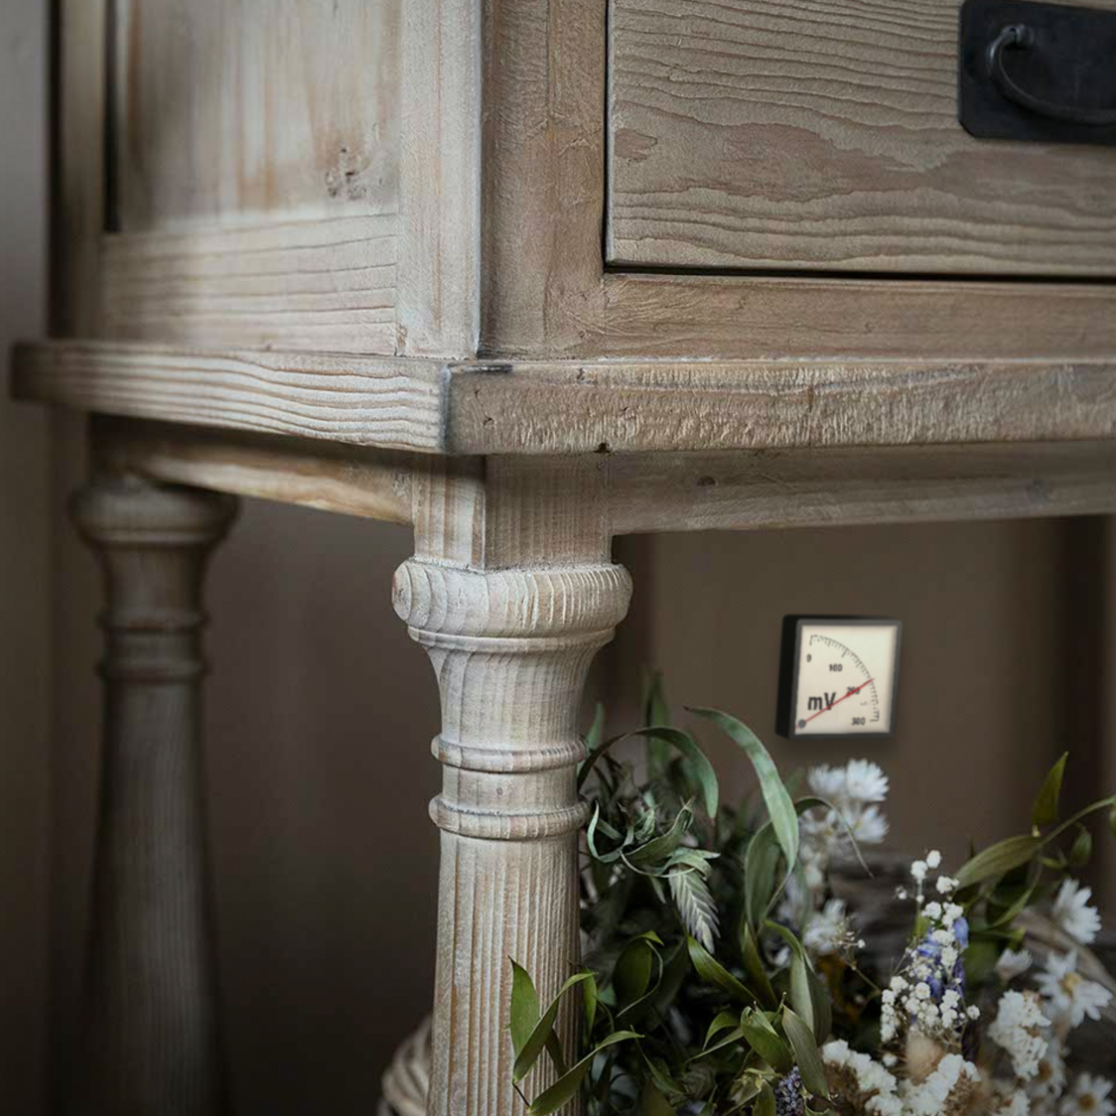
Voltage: 200 mV
